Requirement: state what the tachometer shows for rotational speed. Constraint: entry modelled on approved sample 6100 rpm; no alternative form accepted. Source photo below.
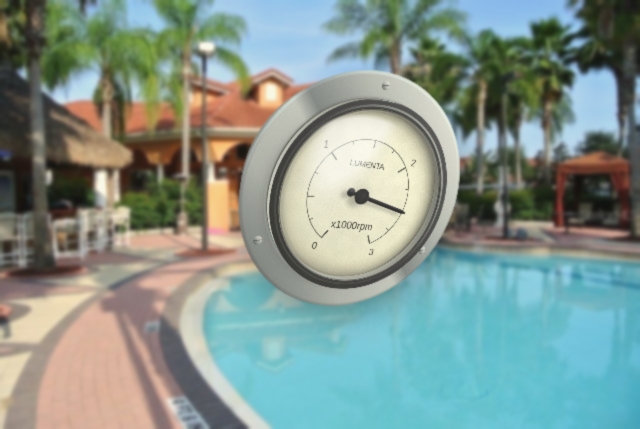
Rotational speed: 2500 rpm
